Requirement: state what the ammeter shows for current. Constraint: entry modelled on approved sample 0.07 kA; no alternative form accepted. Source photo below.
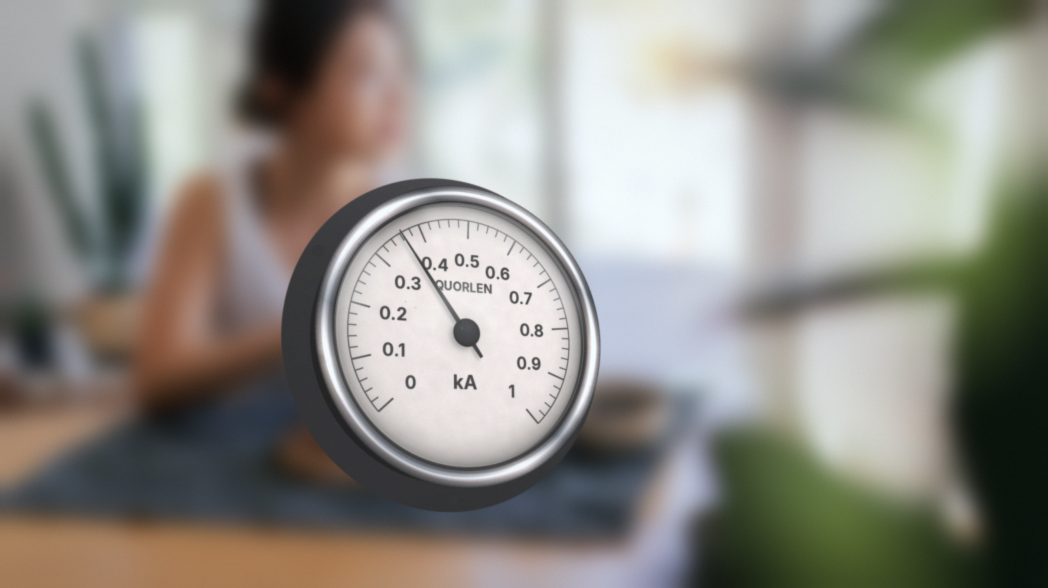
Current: 0.36 kA
